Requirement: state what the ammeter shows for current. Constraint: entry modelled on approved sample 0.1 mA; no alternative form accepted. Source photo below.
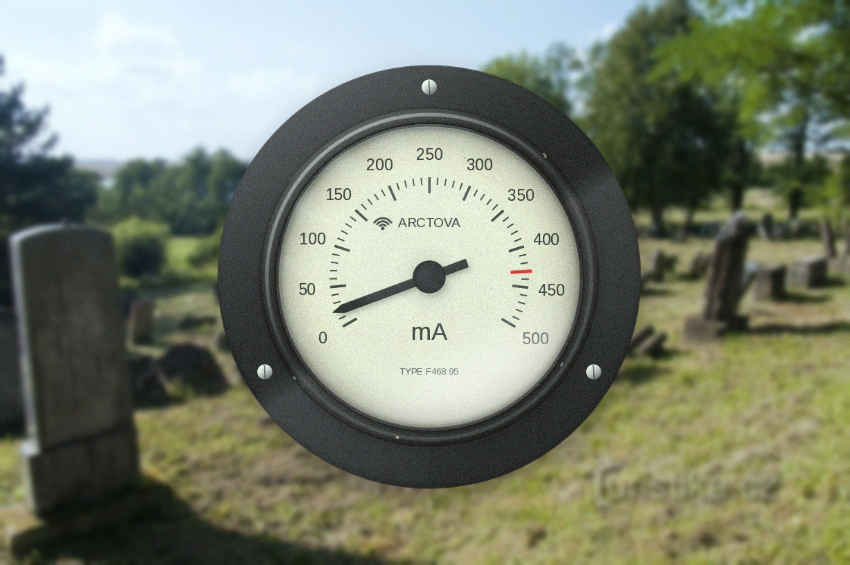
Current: 20 mA
